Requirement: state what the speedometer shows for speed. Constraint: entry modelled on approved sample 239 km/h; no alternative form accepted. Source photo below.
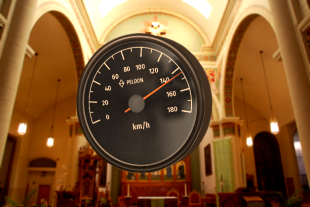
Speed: 145 km/h
